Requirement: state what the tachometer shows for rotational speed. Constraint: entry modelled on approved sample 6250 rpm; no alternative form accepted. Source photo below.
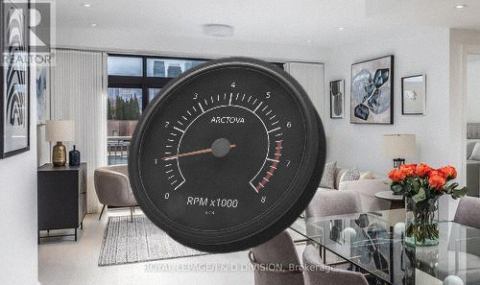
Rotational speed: 1000 rpm
